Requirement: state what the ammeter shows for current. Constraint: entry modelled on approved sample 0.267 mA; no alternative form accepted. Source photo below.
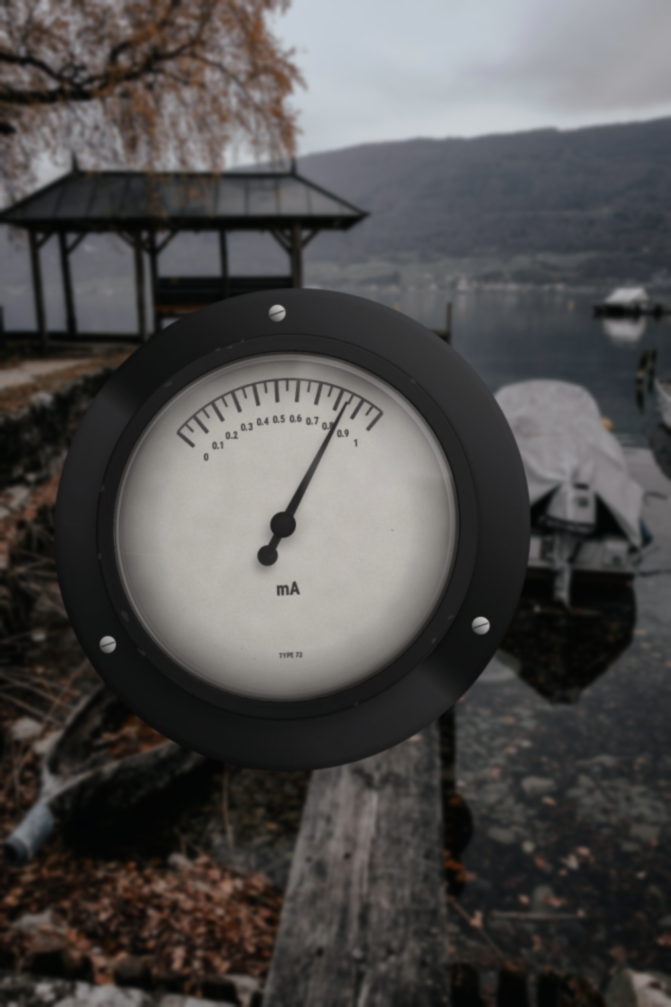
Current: 0.85 mA
